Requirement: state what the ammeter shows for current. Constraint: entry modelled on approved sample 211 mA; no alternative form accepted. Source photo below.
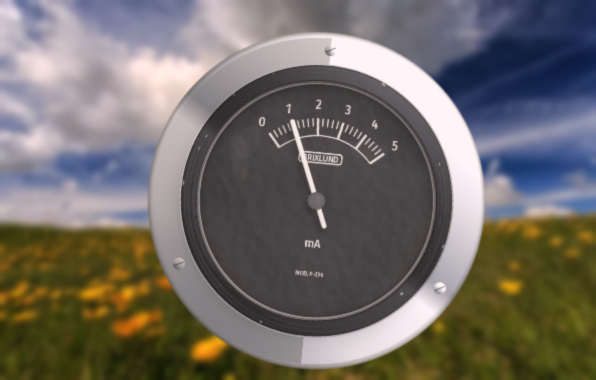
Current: 1 mA
